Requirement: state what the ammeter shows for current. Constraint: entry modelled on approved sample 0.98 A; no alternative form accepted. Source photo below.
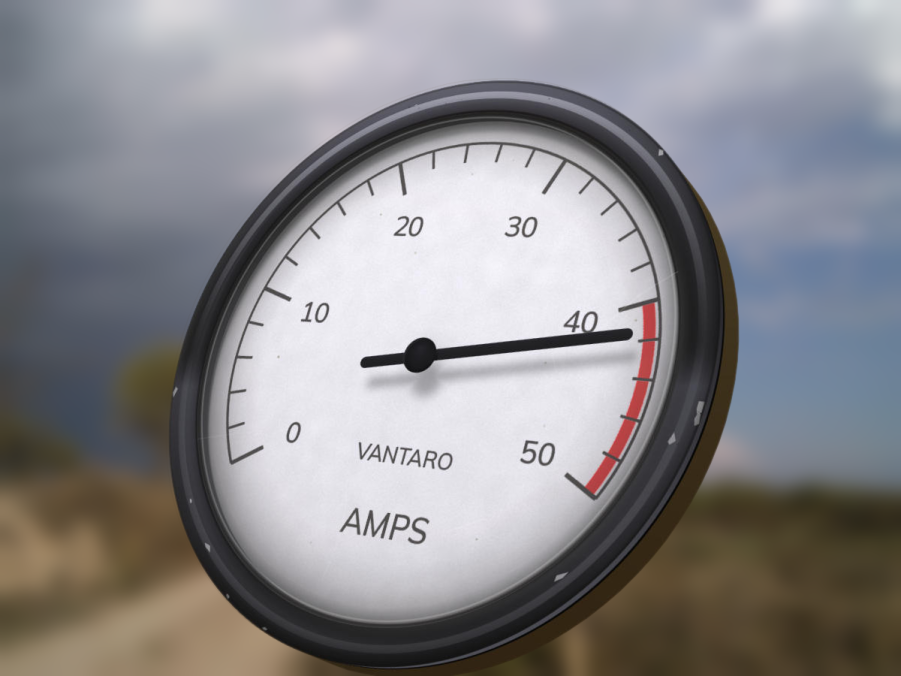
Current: 42 A
